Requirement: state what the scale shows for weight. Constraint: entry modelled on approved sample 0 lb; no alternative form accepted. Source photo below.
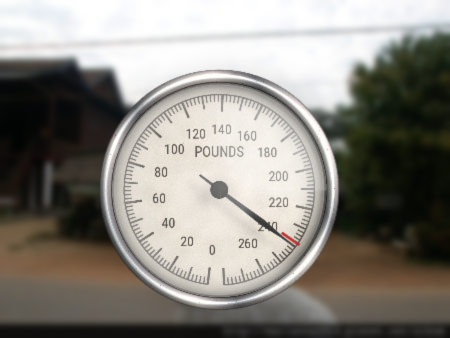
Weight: 240 lb
